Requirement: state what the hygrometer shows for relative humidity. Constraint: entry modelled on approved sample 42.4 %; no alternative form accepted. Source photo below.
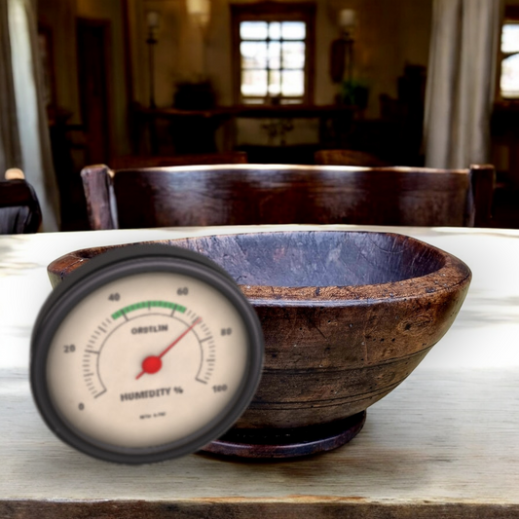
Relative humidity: 70 %
